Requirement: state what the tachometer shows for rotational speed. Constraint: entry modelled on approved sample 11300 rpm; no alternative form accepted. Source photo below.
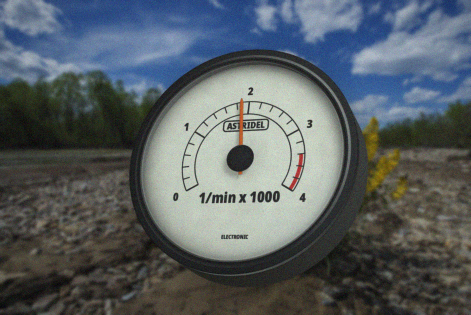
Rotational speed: 1900 rpm
